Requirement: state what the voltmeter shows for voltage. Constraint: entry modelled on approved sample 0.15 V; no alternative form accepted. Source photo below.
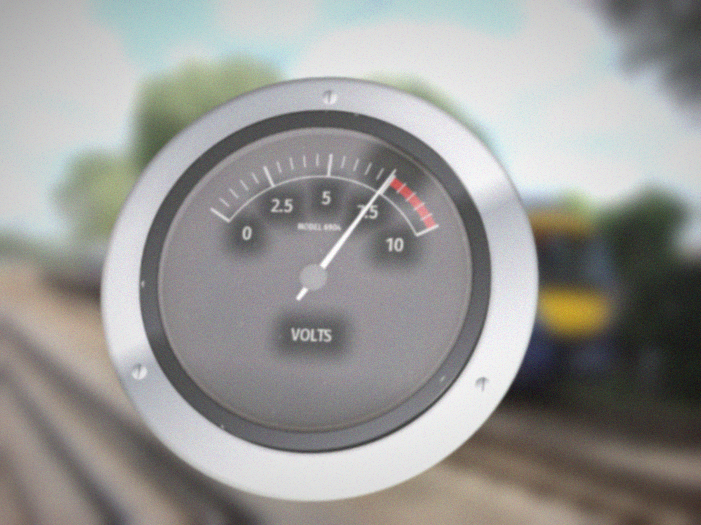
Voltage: 7.5 V
